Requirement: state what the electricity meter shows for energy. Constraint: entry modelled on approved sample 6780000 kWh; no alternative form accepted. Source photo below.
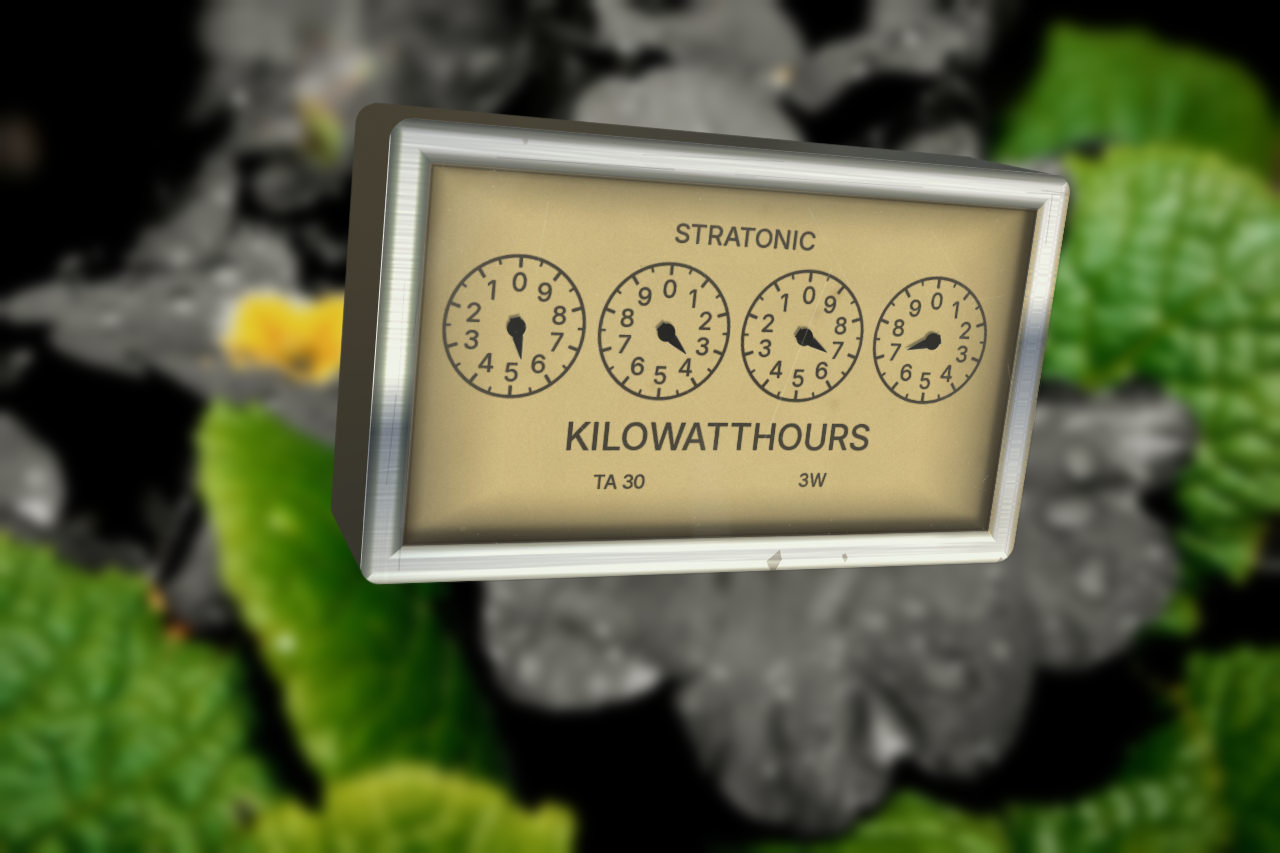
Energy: 5367 kWh
